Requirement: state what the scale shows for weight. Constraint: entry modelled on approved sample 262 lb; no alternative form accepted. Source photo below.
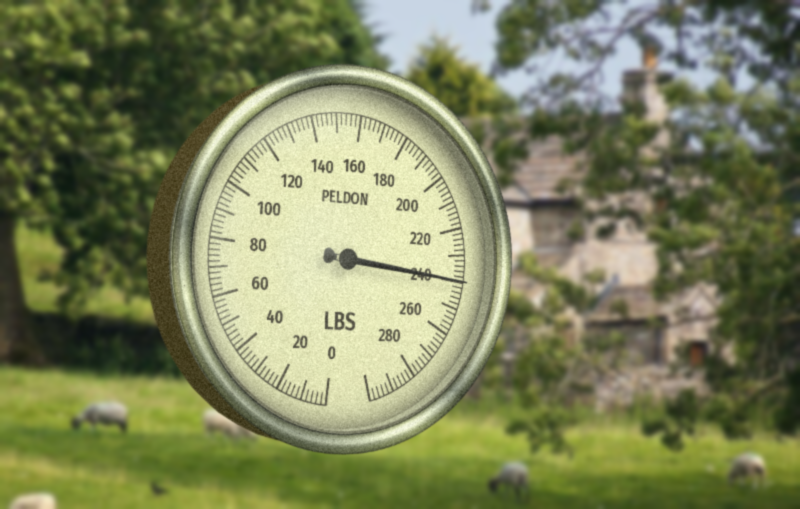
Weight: 240 lb
